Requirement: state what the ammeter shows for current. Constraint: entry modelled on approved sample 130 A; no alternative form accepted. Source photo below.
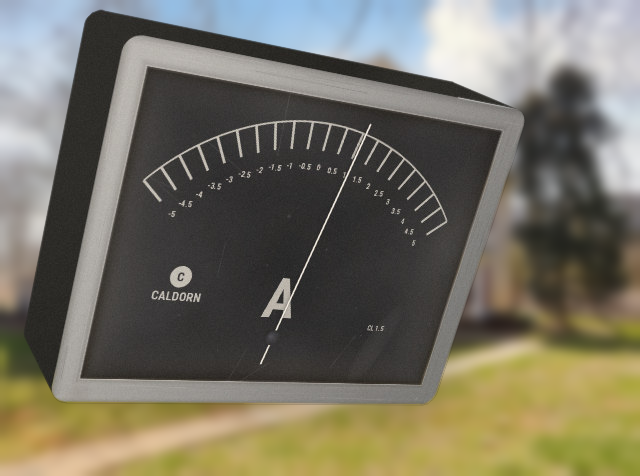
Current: 1 A
